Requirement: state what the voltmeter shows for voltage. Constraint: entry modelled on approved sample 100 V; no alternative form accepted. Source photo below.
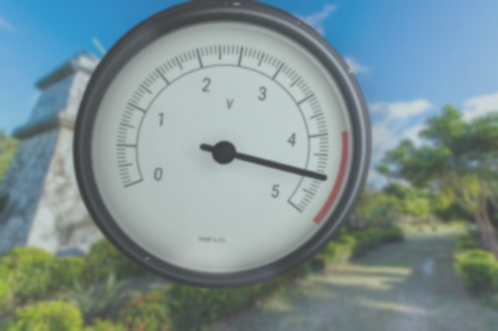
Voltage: 4.5 V
